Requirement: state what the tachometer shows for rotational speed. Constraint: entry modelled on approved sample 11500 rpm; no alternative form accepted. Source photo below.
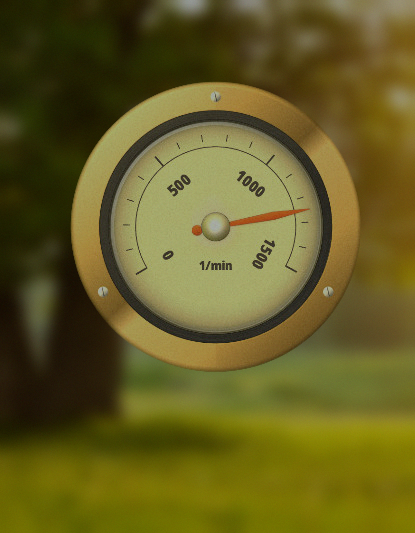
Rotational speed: 1250 rpm
